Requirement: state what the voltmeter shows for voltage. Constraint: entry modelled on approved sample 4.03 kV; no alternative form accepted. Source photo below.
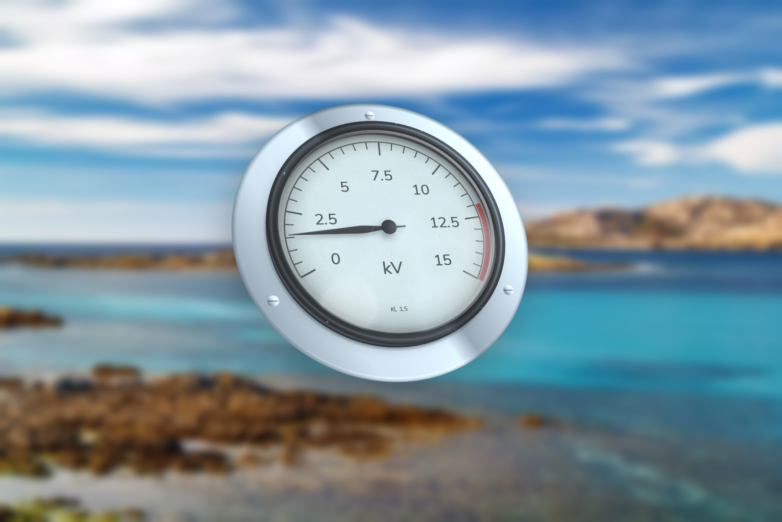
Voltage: 1.5 kV
